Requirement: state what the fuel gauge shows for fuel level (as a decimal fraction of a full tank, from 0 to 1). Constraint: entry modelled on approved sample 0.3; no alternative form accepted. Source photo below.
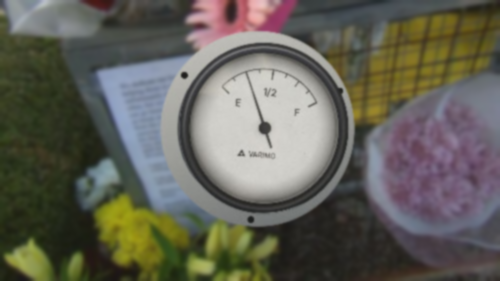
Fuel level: 0.25
